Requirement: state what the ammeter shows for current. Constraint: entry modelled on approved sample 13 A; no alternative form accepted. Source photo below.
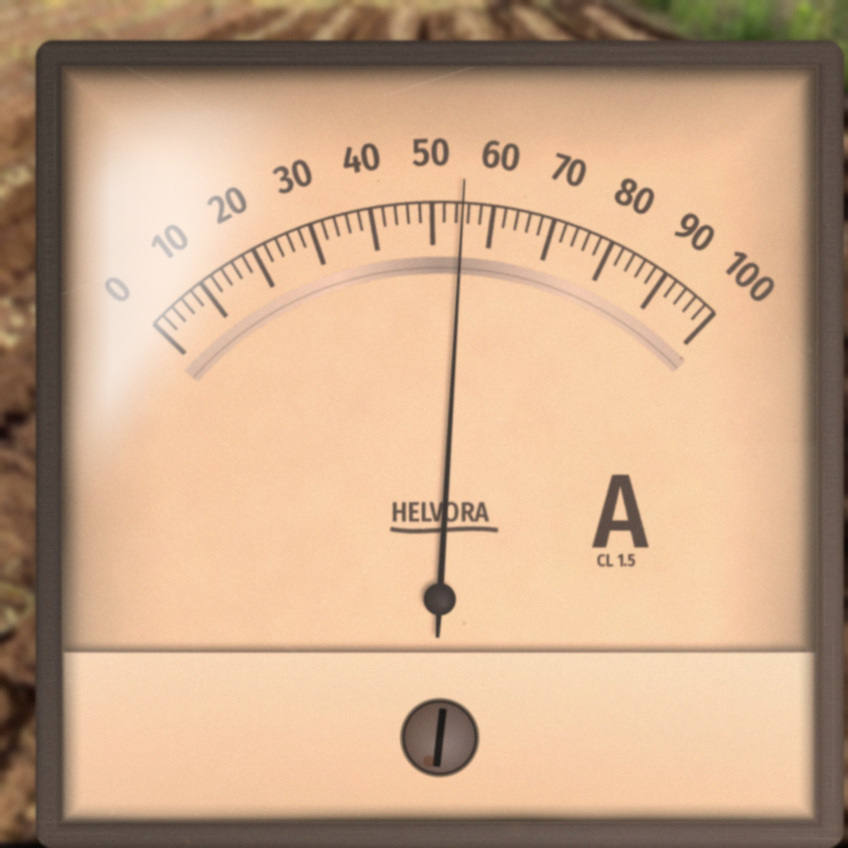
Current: 55 A
